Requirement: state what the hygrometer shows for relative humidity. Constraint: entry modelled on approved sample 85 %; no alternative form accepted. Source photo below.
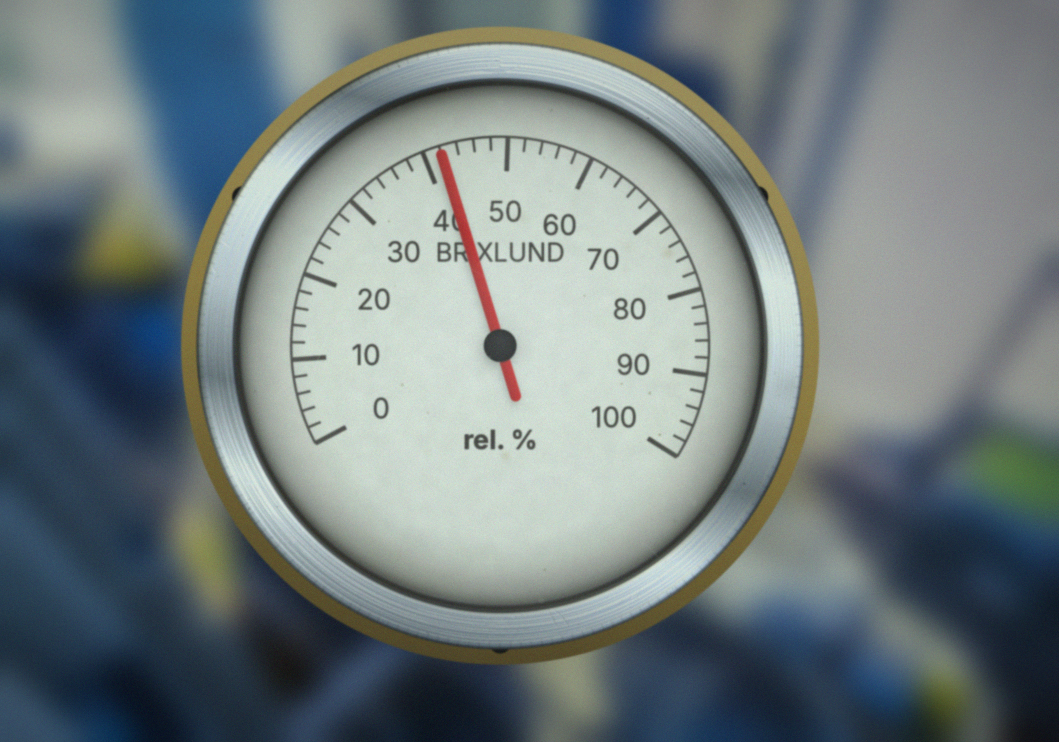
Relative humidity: 42 %
